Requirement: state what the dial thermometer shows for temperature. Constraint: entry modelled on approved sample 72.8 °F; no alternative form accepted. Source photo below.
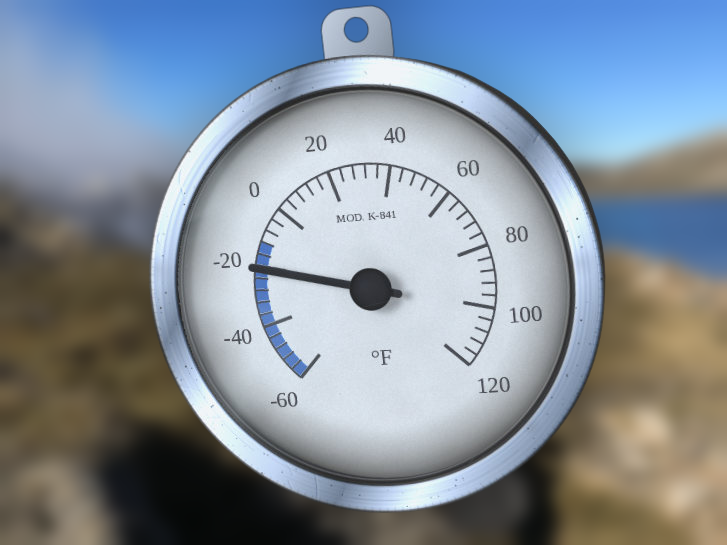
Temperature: -20 °F
